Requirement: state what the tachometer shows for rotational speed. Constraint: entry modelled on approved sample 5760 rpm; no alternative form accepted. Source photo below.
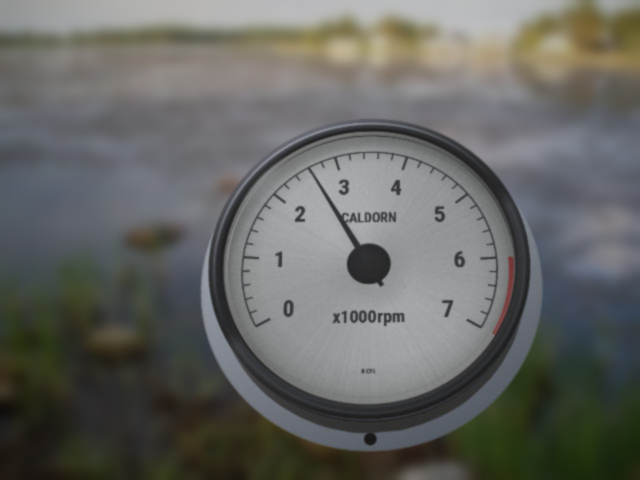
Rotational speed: 2600 rpm
